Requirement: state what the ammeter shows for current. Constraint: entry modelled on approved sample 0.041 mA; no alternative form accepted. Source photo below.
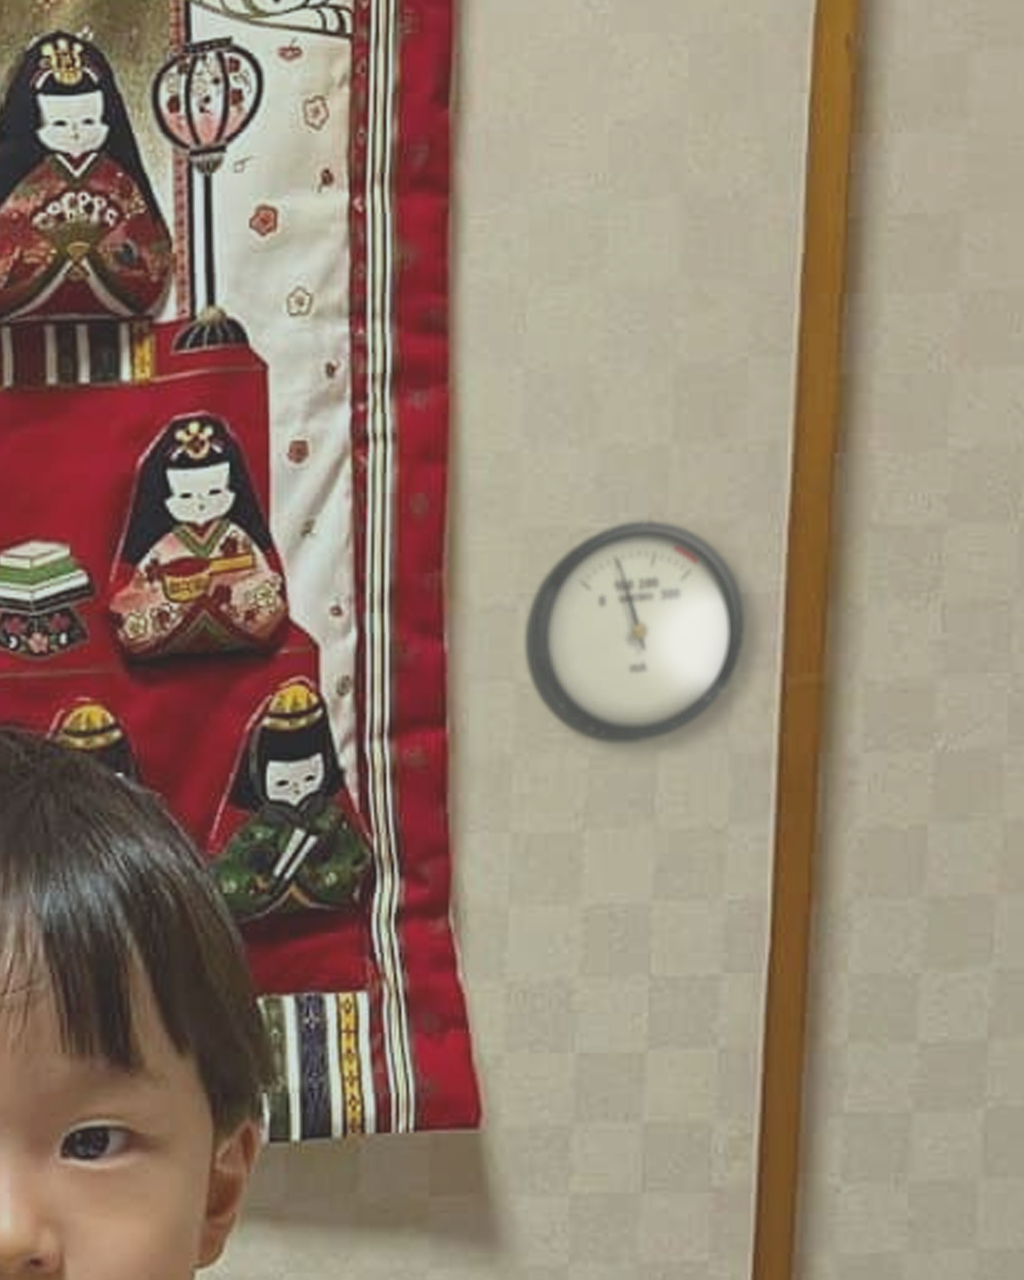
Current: 100 mA
